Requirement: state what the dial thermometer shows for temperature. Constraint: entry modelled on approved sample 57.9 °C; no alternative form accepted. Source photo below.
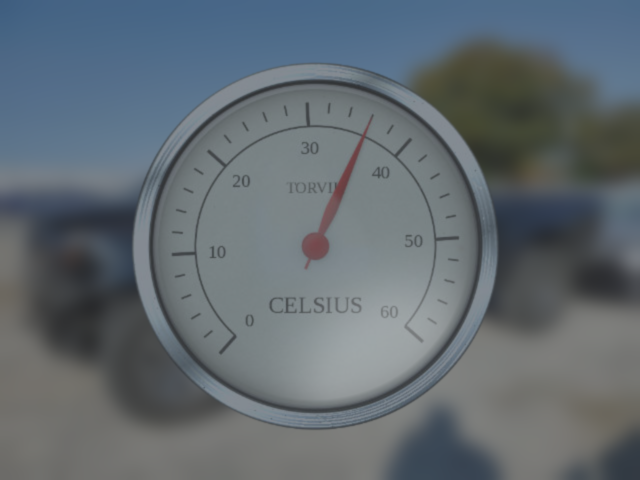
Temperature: 36 °C
